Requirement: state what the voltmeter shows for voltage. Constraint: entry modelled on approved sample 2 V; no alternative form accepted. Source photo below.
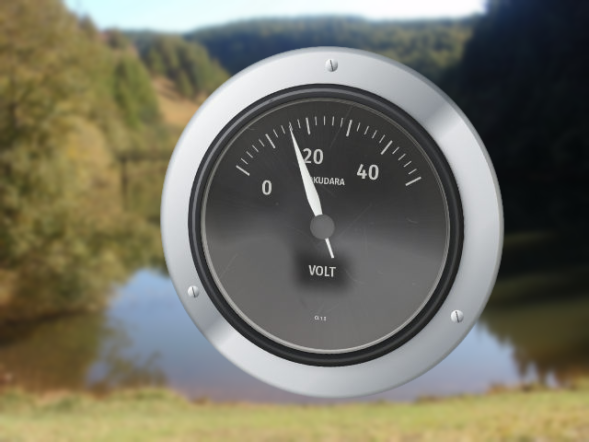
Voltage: 16 V
